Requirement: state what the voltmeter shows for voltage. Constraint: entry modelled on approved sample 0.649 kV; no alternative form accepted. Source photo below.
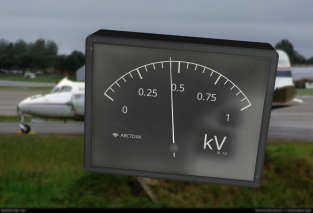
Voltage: 0.45 kV
